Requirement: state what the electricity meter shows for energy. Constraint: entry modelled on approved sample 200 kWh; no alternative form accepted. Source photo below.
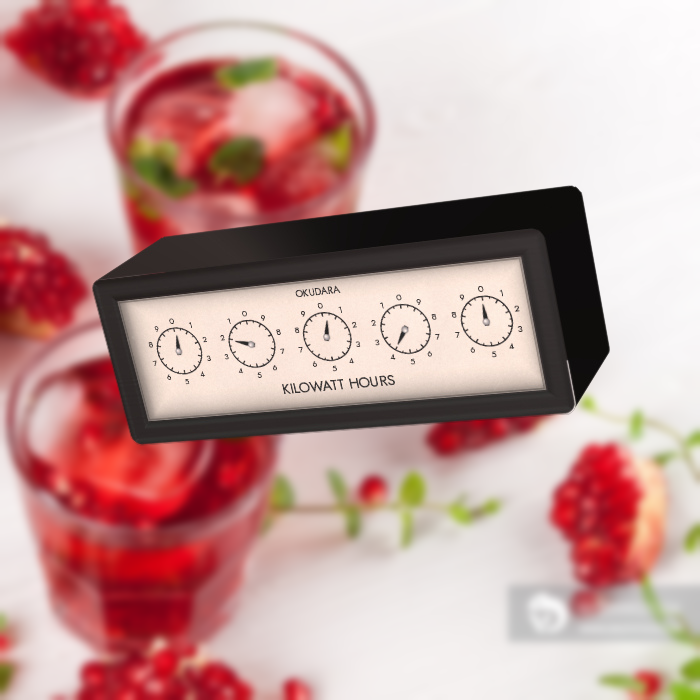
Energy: 2040 kWh
